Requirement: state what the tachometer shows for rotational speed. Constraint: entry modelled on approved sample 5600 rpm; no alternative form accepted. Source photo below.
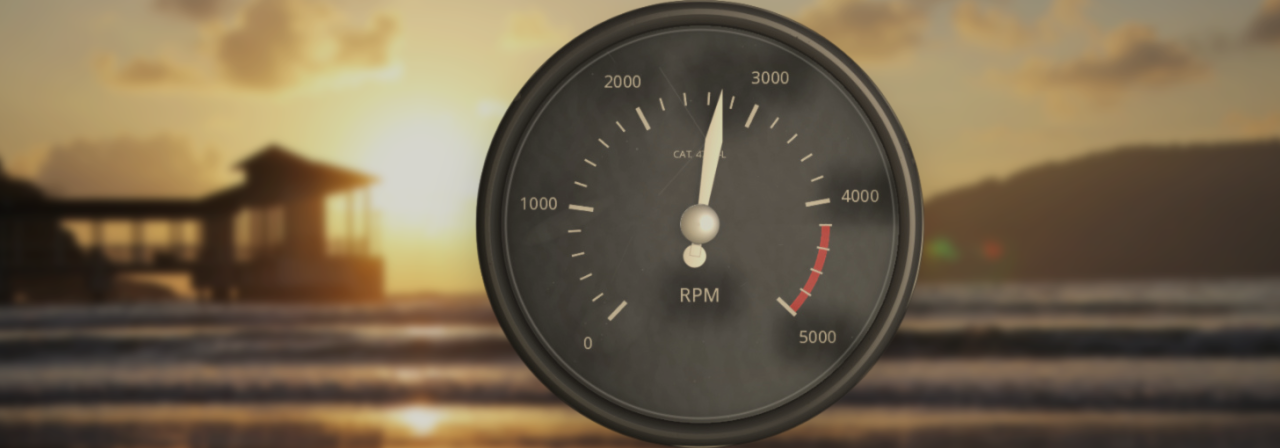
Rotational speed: 2700 rpm
